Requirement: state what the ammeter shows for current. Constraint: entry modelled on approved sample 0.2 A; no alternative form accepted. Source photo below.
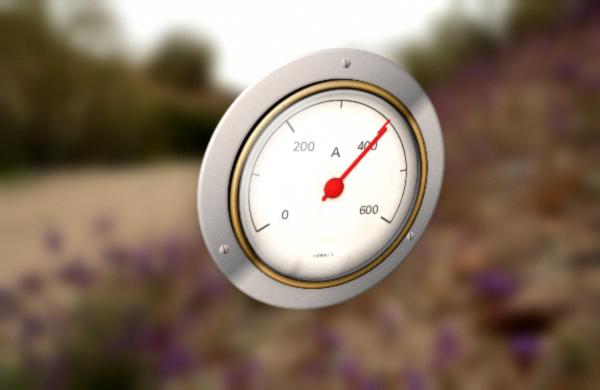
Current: 400 A
